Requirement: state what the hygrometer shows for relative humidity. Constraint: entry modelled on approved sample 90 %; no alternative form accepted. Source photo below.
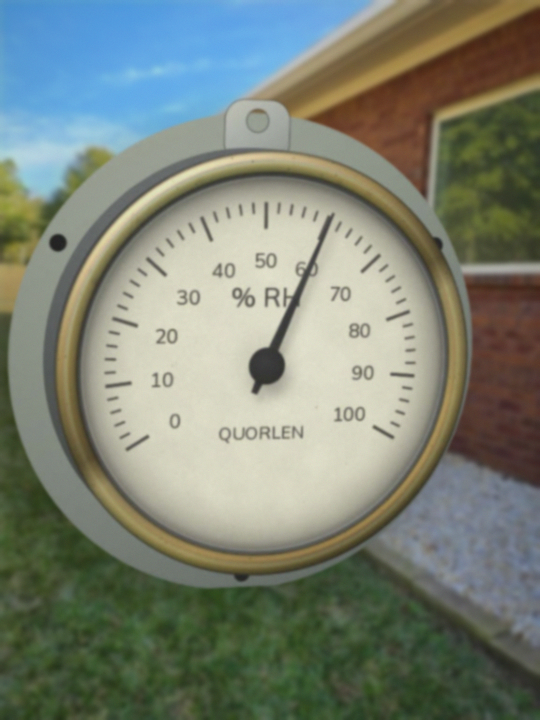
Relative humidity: 60 %
